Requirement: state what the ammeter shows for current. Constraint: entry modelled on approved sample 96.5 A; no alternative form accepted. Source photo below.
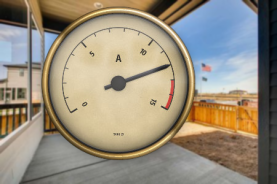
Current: 12 A
